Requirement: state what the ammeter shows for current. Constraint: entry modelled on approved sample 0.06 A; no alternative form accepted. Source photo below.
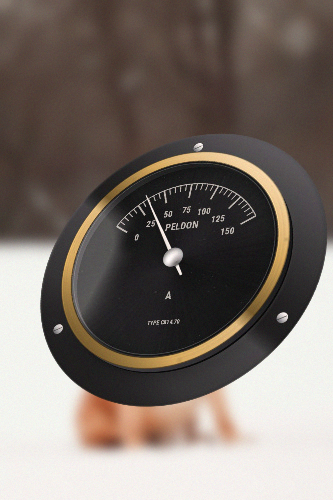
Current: 35 A
